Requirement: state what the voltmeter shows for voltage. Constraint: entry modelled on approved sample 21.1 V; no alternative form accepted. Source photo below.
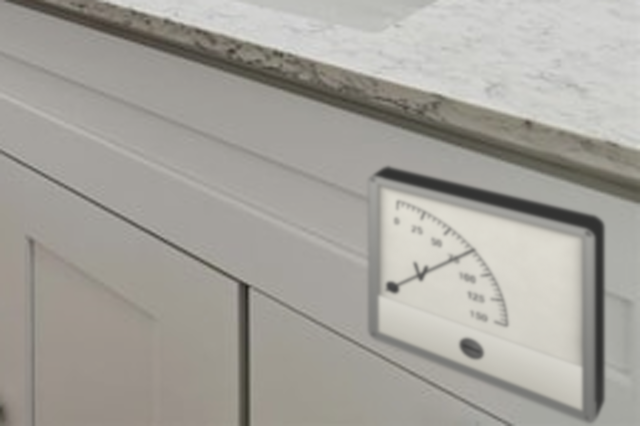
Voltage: 75 V
